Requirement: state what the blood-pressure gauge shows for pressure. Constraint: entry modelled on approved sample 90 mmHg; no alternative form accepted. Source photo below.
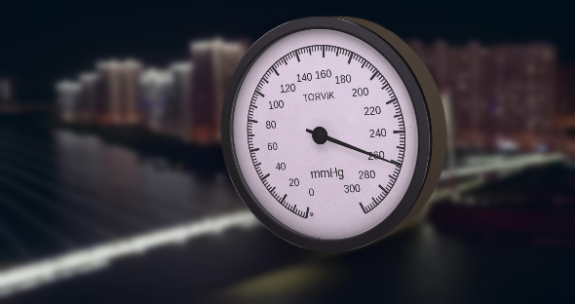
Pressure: 260 mmHg
